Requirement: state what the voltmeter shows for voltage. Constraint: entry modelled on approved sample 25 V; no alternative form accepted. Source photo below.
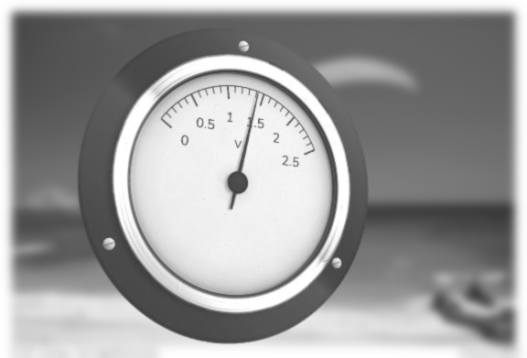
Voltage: 1.4 V
